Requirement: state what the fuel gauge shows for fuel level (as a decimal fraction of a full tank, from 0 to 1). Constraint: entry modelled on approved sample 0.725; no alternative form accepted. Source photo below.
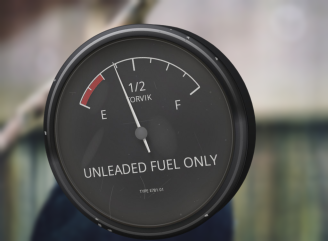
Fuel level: 0.375
